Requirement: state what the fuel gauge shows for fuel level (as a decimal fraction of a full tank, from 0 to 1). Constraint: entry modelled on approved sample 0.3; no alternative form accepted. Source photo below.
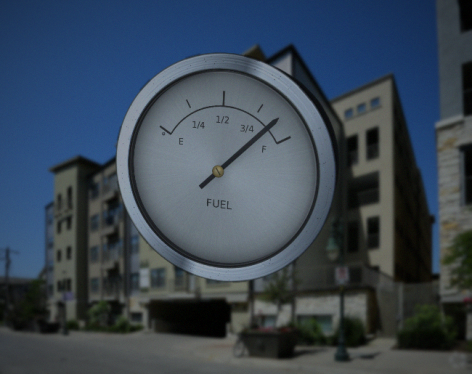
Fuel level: 0.875
